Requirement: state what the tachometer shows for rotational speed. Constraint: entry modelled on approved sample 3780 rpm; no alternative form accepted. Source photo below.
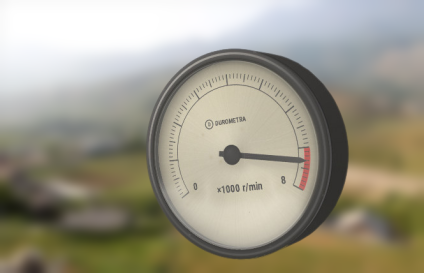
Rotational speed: 7300 rpm
